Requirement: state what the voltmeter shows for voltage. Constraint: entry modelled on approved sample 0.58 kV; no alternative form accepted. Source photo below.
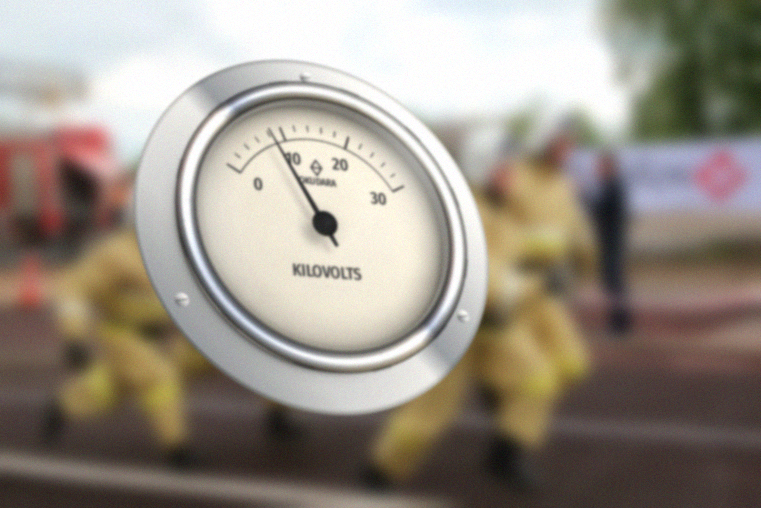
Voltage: 8 kV
